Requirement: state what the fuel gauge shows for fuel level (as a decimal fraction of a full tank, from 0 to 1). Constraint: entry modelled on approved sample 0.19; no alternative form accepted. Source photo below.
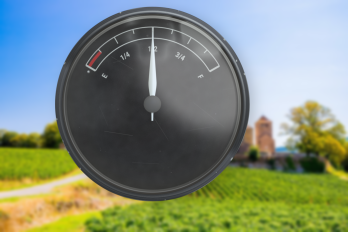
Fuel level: 0.5
